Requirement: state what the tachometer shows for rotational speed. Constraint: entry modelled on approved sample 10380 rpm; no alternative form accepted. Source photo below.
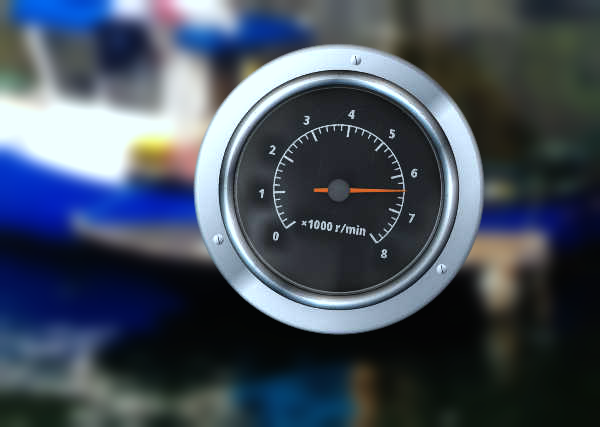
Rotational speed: 6400 rpm
